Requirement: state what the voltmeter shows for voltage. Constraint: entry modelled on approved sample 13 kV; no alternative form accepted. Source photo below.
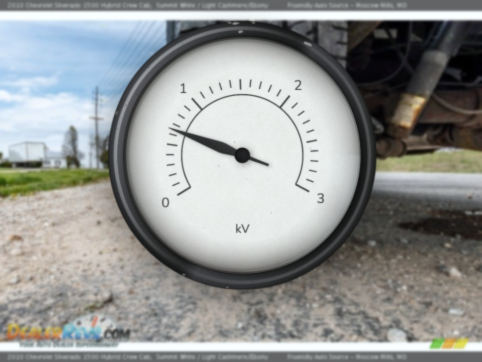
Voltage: 0.65 kV
